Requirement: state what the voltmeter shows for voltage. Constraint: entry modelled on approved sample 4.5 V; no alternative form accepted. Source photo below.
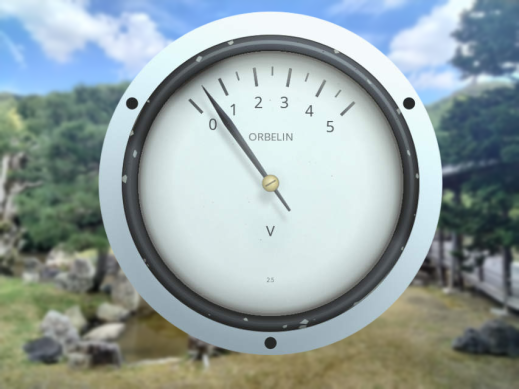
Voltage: 0.5 V
